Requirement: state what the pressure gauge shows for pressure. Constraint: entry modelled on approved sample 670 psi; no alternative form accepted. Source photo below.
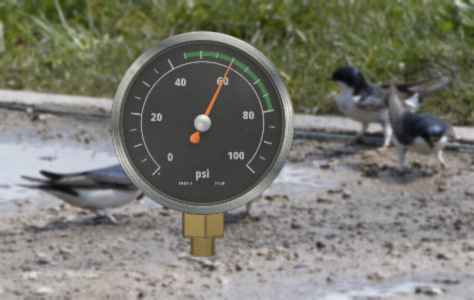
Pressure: 60 psi
